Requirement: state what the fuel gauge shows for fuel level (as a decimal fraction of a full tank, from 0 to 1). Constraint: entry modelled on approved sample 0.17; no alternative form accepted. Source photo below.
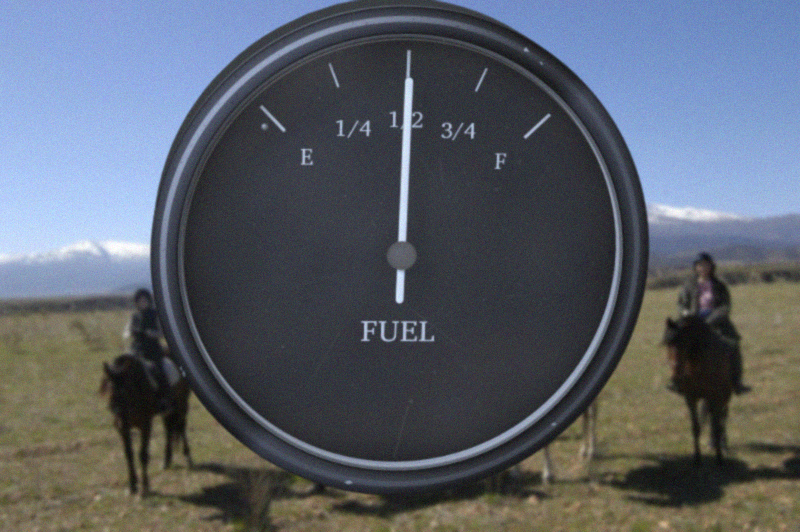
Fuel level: 0.5
